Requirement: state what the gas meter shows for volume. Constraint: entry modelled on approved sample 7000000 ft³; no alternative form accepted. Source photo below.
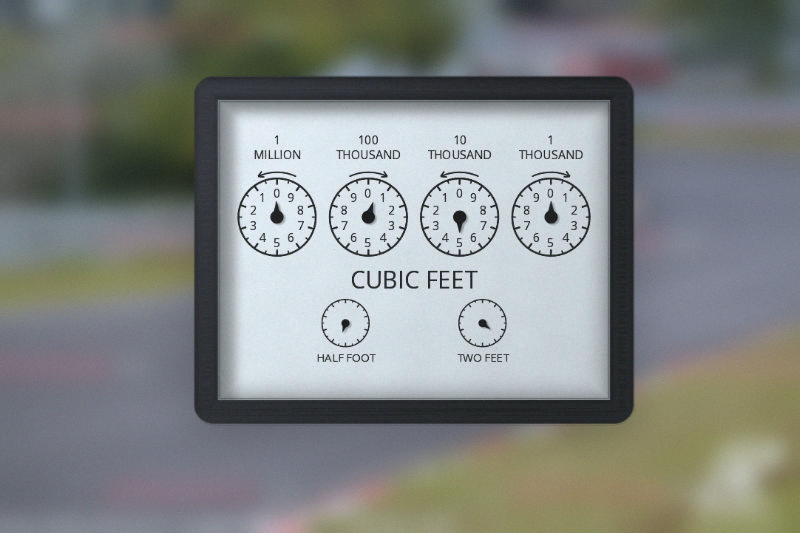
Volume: 5000 ft³
